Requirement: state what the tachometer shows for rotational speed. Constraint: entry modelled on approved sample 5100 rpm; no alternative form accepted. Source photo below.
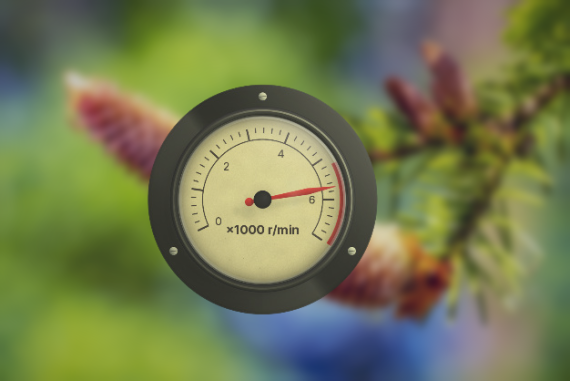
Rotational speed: 5700 rpm
